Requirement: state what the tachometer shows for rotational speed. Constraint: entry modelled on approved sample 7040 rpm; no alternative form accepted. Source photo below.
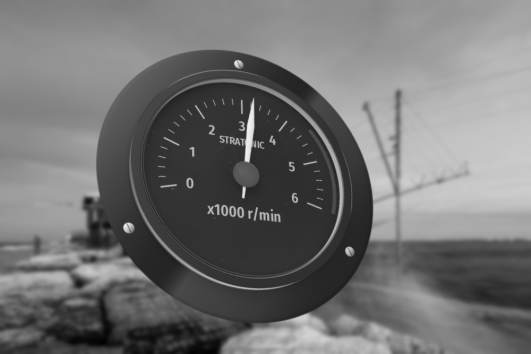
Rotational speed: 3200 rpm
